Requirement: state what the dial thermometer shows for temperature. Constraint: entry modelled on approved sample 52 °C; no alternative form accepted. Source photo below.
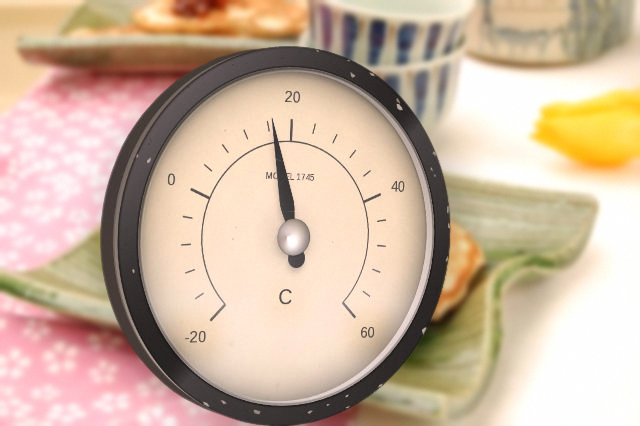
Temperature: 16 °C
